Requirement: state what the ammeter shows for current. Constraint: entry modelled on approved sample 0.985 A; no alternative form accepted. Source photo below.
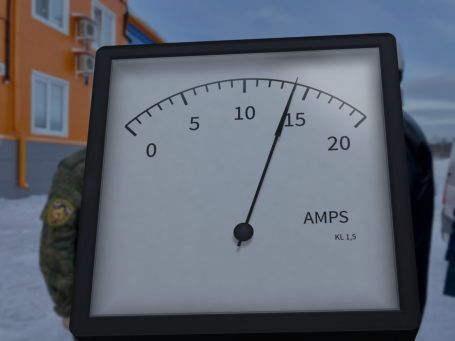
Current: 14 A
